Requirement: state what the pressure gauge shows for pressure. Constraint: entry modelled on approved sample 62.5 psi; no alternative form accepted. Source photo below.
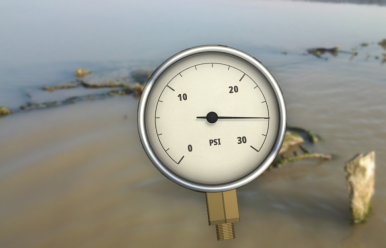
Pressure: 26 psi
